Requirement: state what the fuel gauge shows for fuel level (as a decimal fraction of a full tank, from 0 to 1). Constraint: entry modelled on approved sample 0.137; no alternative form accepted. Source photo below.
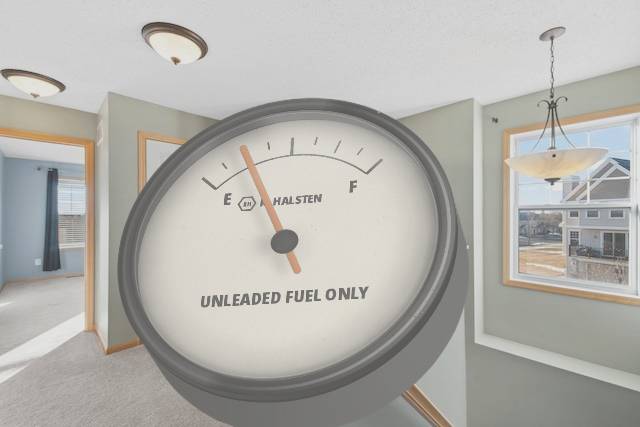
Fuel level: 0.25
